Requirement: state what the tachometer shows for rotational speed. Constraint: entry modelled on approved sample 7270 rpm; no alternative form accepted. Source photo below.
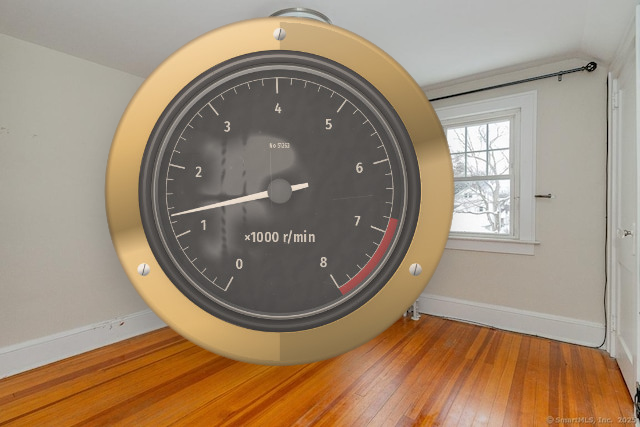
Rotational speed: 1300 rpm
